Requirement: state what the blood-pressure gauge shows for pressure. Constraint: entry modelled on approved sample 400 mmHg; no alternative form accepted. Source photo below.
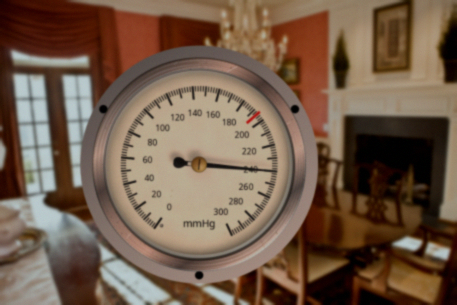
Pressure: 240 mmHg
